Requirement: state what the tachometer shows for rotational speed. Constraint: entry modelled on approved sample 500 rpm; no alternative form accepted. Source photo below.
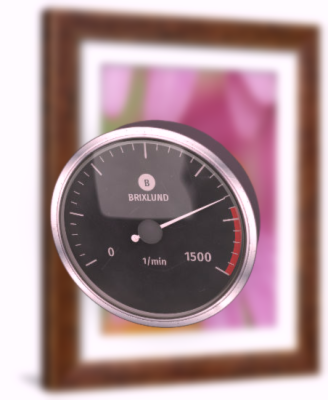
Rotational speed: 1150 rpm
